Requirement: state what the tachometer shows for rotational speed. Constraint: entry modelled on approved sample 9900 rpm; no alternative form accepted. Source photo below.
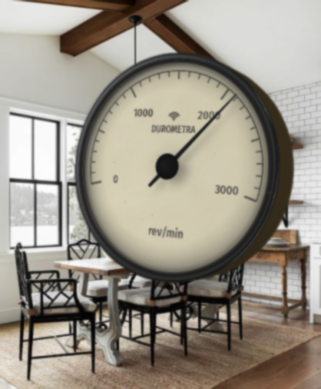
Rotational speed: 2100 rpm
